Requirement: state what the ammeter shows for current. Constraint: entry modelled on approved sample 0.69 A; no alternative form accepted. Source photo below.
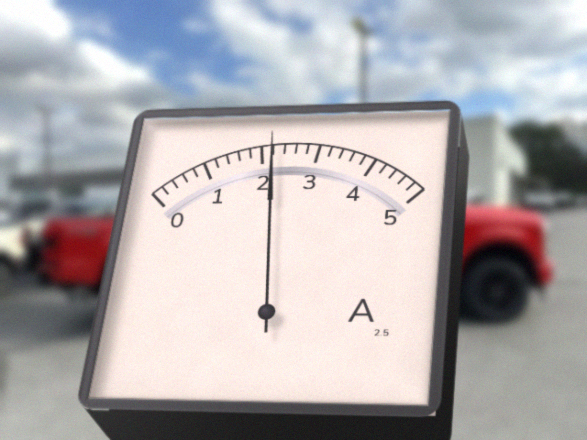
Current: 2.2 A
